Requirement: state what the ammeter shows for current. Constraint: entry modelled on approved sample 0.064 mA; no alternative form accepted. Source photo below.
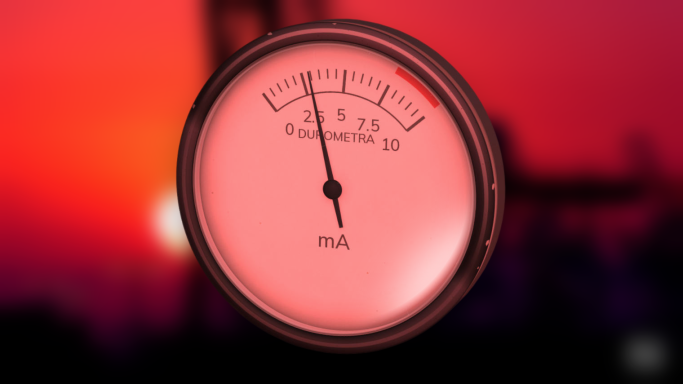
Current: 3 mA
